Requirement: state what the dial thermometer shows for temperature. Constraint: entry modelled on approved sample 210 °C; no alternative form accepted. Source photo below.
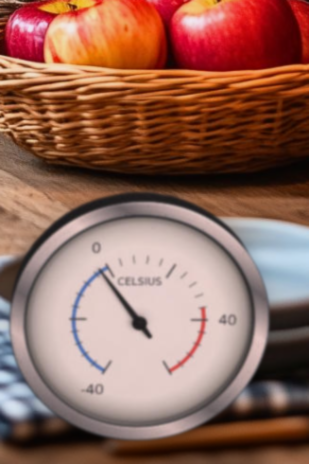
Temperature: -2 °C
